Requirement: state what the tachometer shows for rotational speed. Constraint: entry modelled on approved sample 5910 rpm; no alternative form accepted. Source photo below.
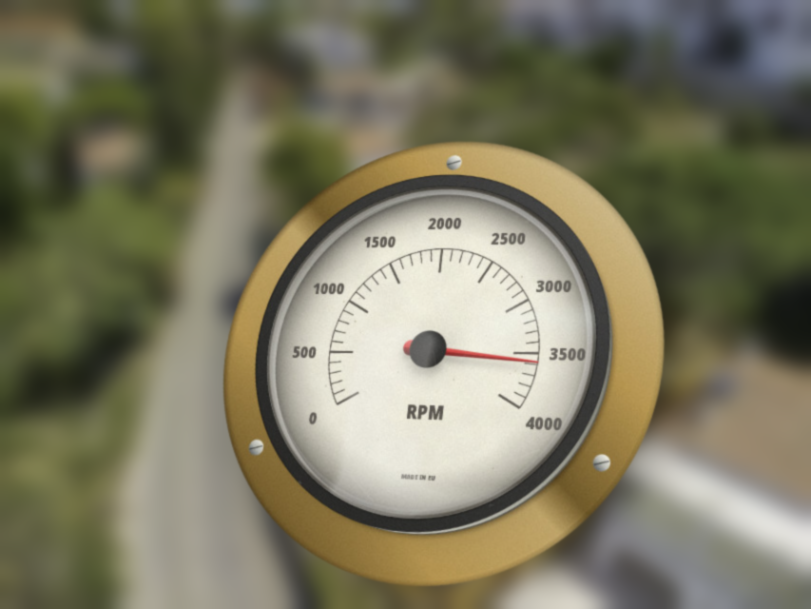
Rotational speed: 3600 rpm
